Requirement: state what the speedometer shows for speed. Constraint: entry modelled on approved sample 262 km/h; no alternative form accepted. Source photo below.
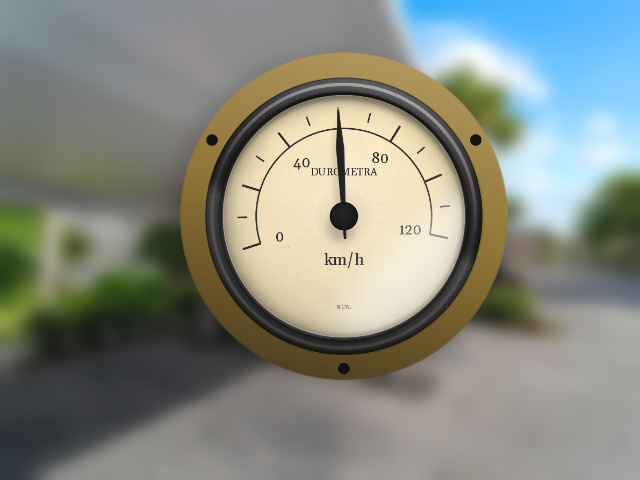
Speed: 60 km/h
